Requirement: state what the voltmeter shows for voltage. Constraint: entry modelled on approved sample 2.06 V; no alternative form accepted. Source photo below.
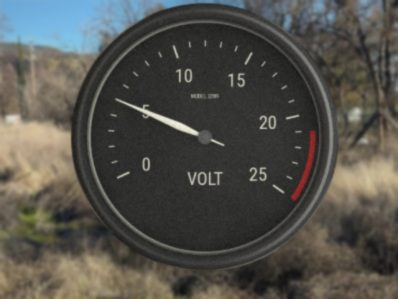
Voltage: 5 V
